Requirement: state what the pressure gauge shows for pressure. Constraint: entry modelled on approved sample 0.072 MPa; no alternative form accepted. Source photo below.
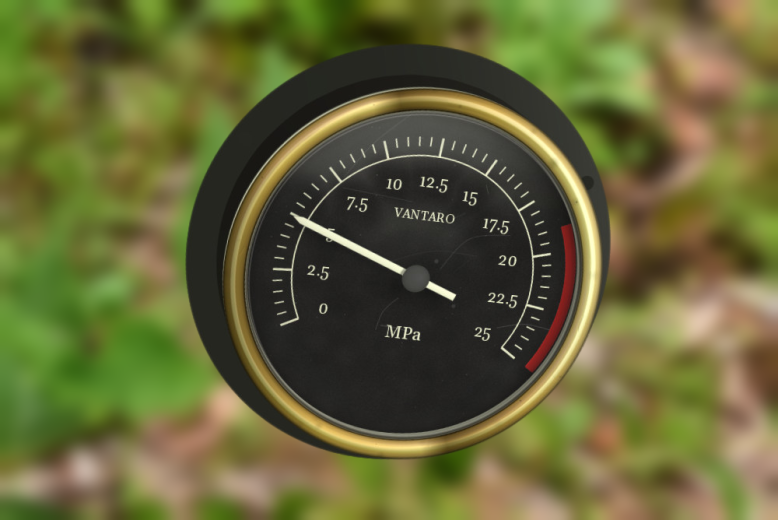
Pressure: 5 MPa
